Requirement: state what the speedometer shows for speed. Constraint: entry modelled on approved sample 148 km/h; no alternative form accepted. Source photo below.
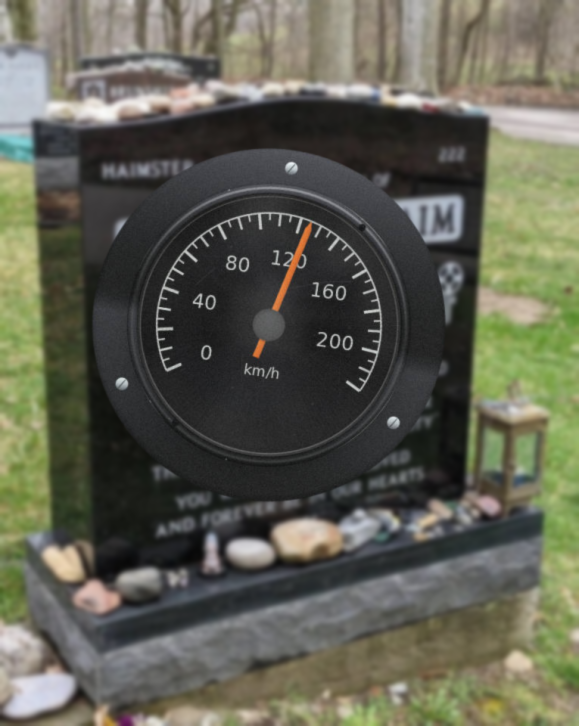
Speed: 125 km/h
